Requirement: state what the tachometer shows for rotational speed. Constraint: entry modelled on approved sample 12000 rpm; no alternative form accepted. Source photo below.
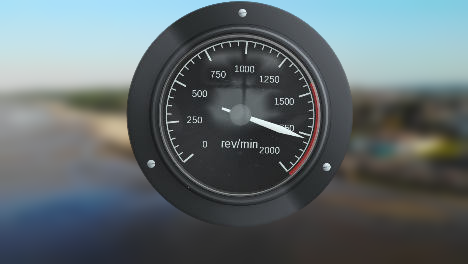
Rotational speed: 1775 rpm
